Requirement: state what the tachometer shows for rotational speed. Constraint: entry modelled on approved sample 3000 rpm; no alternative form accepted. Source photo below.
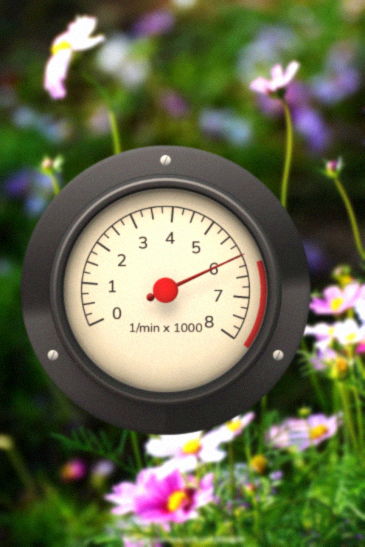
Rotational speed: 6000 rpm
